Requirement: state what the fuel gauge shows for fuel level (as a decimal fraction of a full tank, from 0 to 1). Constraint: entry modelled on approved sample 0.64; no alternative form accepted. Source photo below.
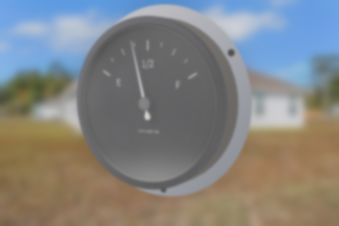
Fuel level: 0.375
